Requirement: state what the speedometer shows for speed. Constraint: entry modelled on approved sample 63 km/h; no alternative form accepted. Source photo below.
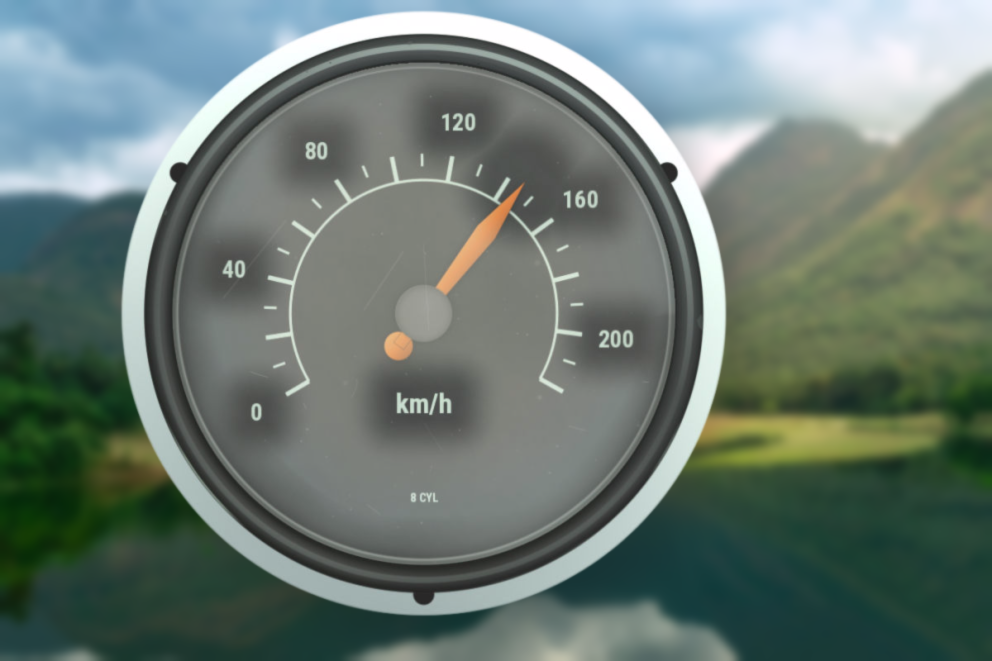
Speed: 145 km/h
